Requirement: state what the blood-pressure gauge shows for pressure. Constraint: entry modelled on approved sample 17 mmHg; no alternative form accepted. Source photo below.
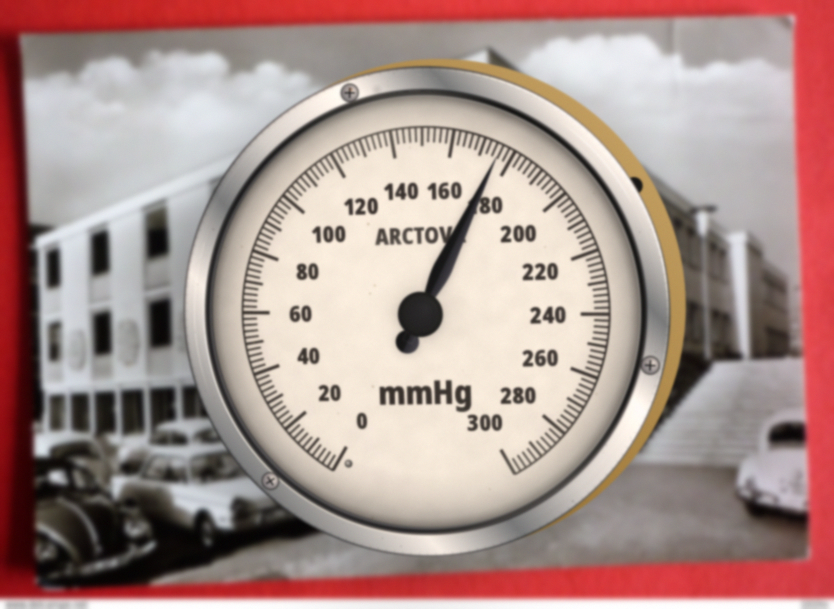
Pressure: 176 mmHg
